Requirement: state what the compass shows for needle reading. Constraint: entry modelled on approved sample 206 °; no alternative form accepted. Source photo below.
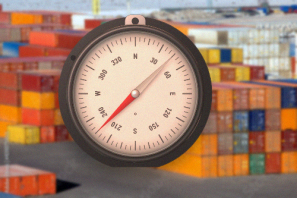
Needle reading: 225 °
